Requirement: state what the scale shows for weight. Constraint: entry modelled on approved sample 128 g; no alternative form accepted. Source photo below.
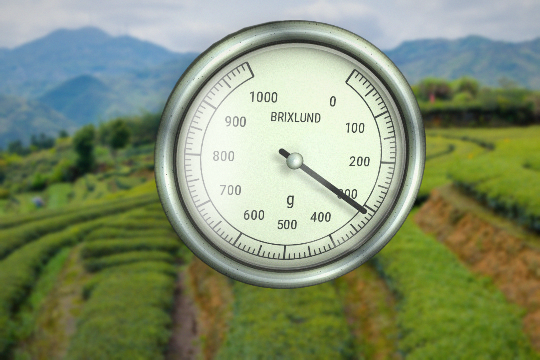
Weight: 310 g
